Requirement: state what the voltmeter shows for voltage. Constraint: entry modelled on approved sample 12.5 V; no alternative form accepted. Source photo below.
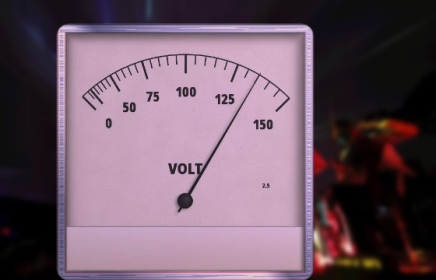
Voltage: 135 V
